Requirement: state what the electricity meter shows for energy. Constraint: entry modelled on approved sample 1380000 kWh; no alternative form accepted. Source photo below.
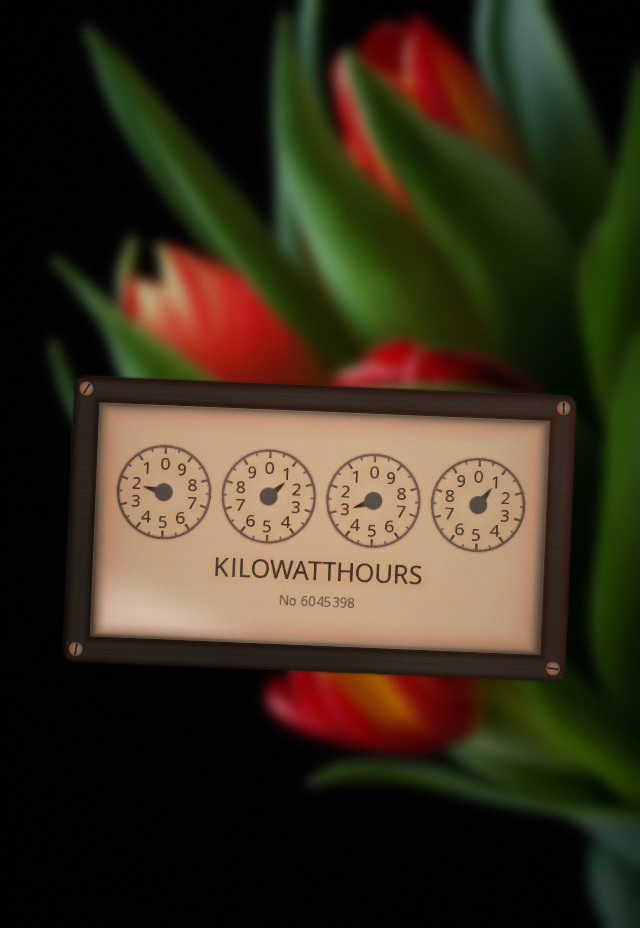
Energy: 2131 kWh
